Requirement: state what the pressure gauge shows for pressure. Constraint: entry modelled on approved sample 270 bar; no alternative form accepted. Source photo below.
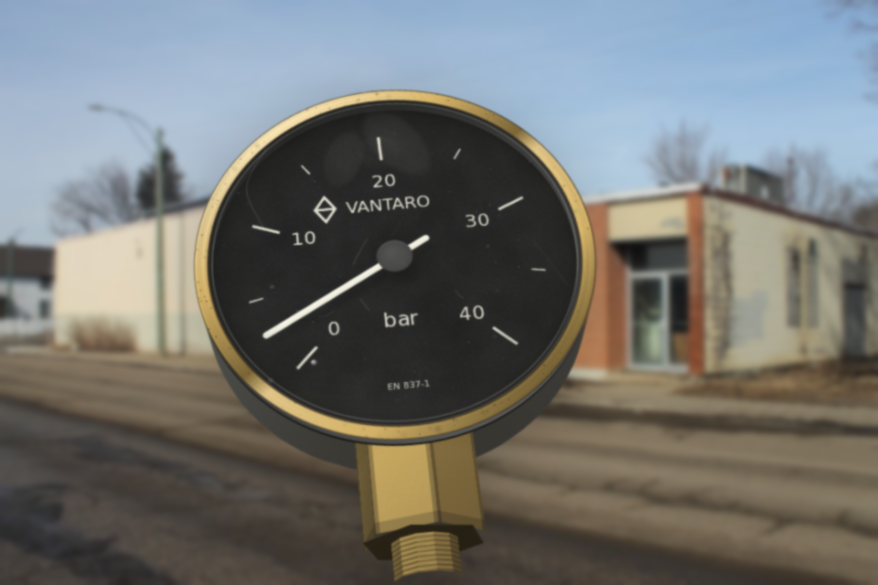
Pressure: 2.5 bar
